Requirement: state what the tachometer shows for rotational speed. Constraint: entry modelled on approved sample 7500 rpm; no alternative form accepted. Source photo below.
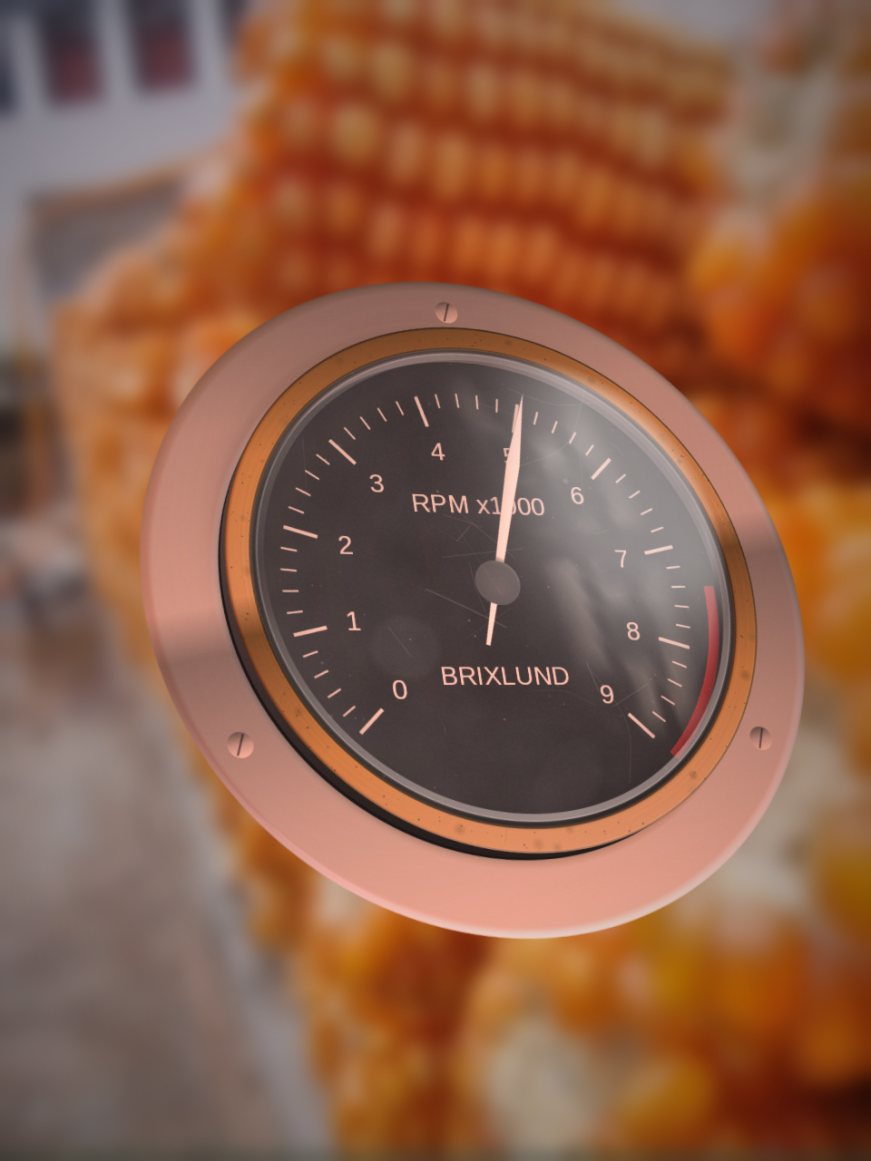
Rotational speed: 5000 rpm
